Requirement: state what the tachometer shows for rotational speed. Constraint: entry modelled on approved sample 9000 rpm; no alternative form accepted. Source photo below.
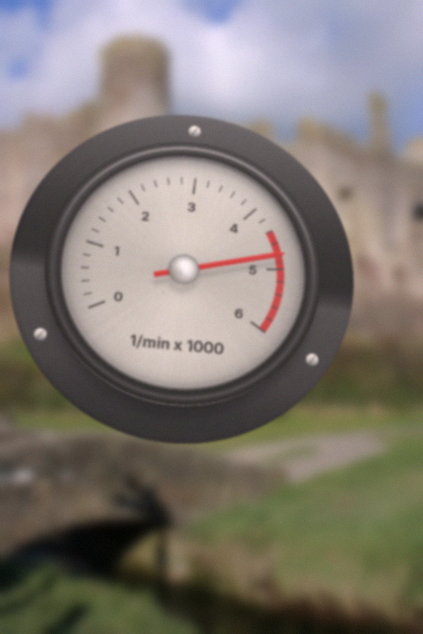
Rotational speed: 4800 rpm
